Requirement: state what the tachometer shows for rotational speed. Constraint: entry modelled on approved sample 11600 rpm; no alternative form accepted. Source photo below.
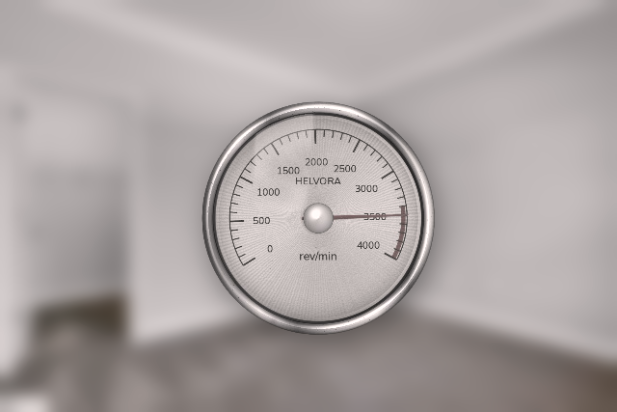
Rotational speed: 3500 rpm
